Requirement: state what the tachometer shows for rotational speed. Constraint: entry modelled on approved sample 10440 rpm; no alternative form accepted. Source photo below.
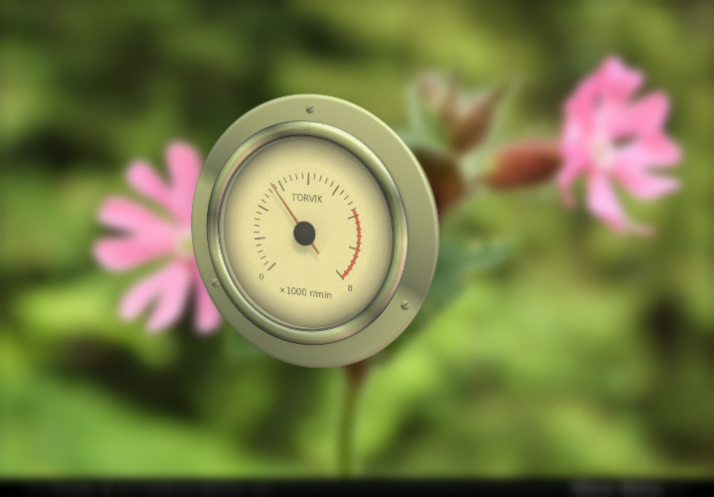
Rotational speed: 2800 rpm
